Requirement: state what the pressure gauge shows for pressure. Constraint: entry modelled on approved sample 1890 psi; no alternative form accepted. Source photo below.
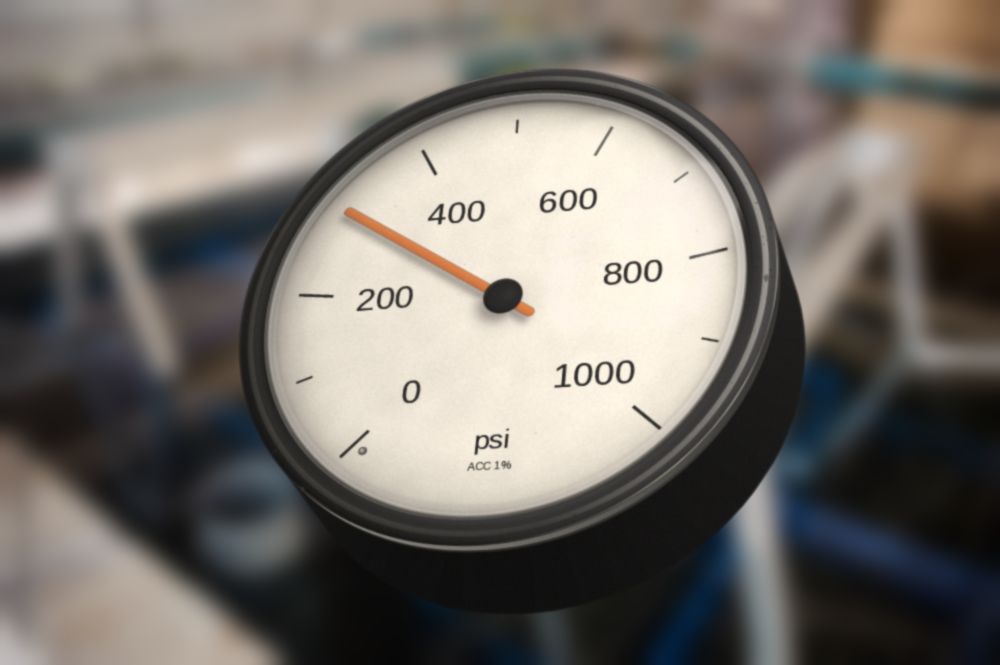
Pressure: 300 psi
